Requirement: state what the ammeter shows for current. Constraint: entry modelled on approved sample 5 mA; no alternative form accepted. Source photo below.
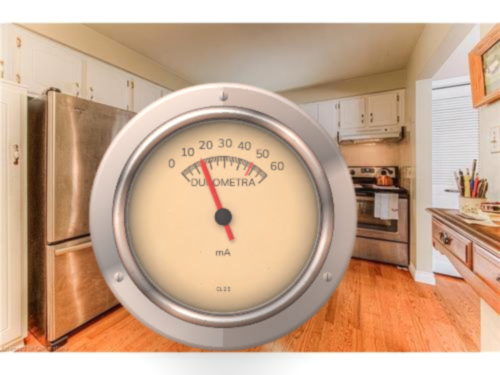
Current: 15 mA
